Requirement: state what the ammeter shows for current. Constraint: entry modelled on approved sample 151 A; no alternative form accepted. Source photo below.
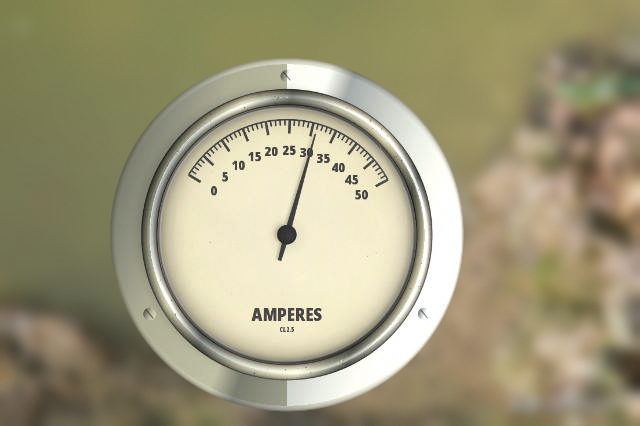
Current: 31 A
